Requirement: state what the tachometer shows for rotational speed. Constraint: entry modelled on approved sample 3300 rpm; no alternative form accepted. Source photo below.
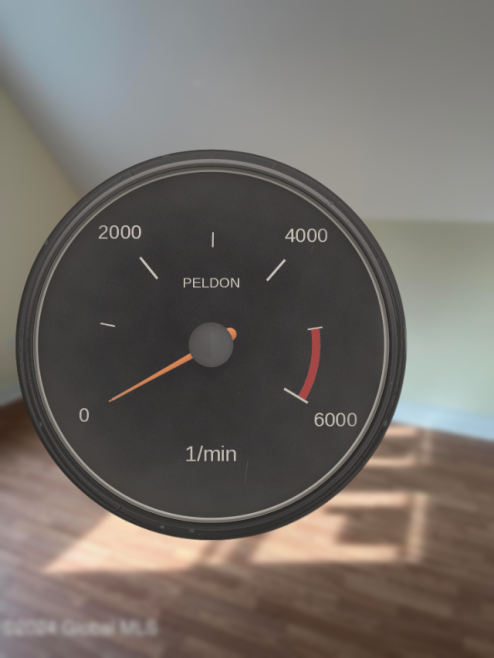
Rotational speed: 0 rpm
